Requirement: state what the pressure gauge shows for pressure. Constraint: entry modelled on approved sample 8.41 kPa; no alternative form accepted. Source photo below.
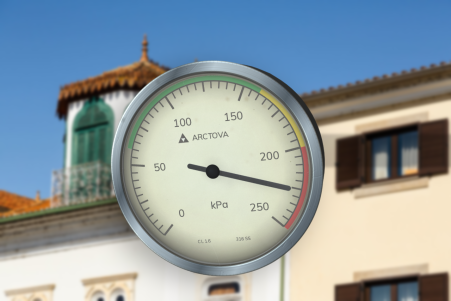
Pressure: 225 kPa
